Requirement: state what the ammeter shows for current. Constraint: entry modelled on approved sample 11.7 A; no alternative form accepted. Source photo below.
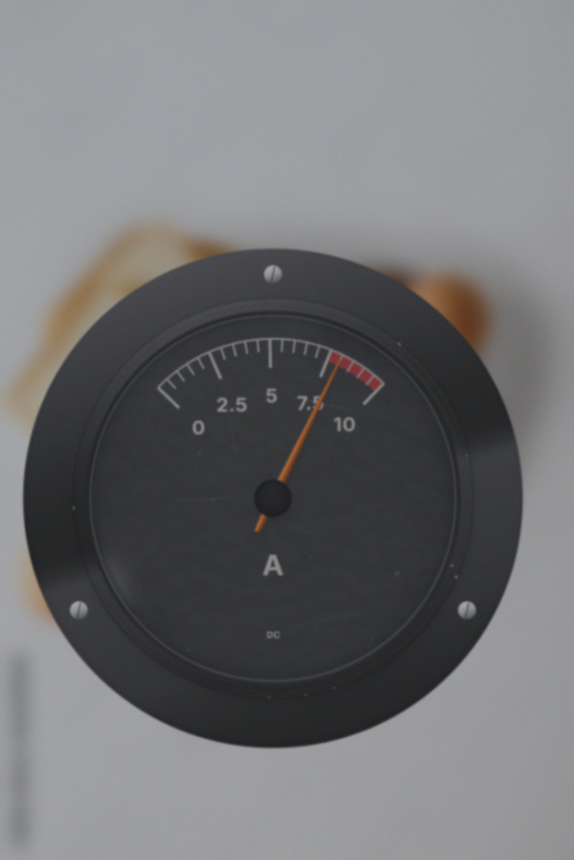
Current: 8 A
